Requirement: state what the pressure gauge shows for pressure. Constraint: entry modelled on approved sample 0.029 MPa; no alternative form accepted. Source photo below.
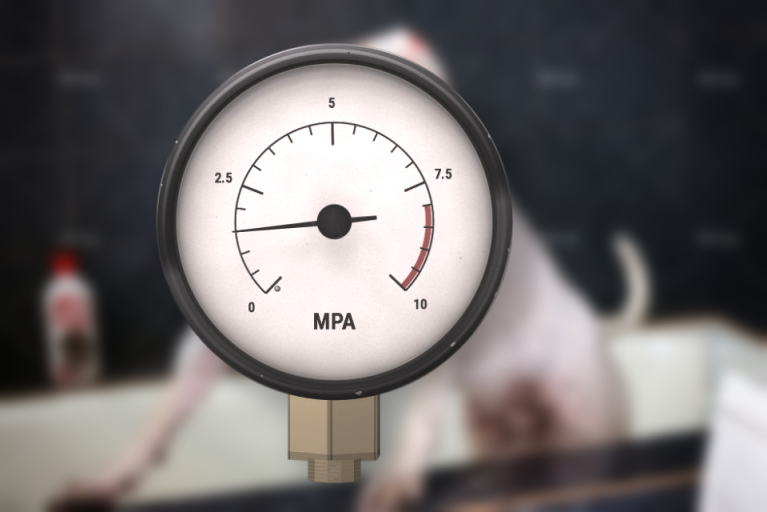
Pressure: 1.5 MPa
